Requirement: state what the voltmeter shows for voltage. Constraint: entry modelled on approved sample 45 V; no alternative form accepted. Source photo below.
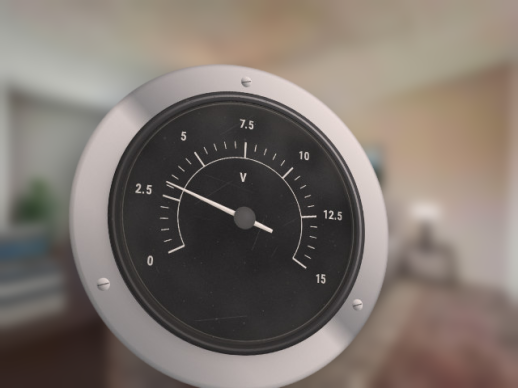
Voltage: 3 V
